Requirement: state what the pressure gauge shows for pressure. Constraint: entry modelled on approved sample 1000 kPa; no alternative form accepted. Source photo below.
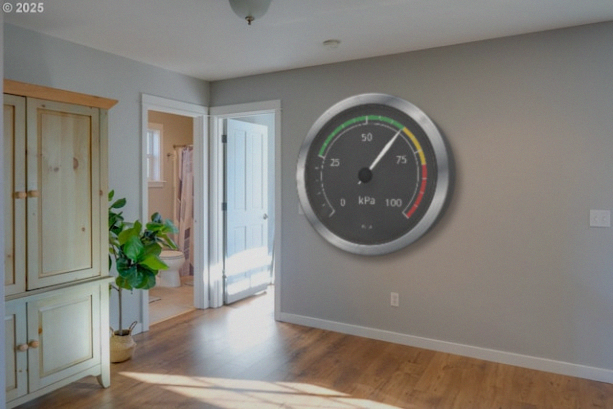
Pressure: 65 kPa
